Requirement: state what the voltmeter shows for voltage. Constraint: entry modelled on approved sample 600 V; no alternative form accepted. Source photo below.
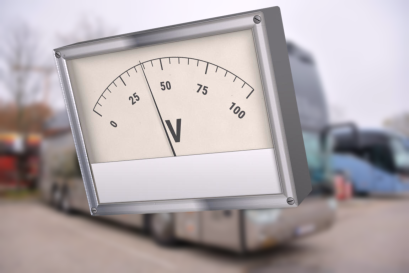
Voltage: 40 V
